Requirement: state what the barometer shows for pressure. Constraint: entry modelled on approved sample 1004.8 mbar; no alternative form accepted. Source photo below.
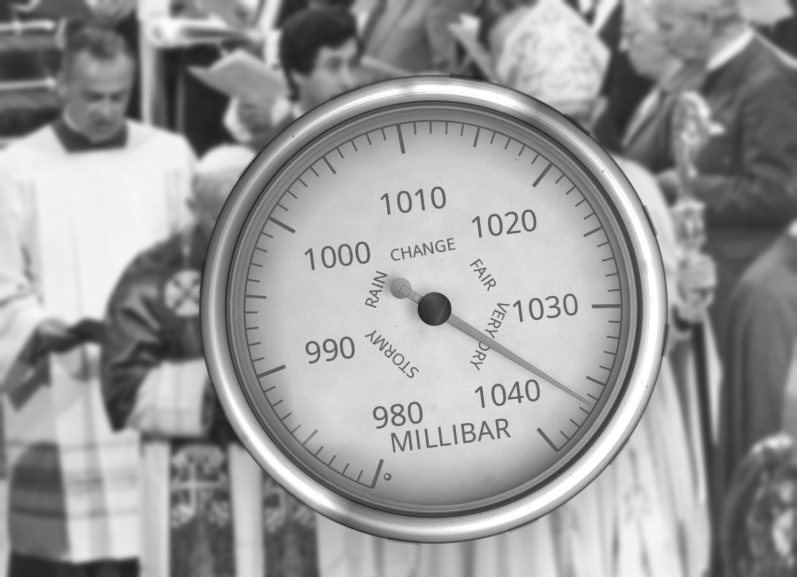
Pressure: 1036.5 mbar
